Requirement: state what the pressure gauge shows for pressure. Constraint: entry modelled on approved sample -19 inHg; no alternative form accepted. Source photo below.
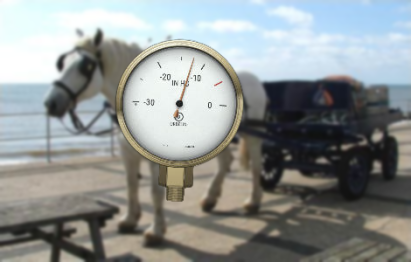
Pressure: -12.5 inHg
